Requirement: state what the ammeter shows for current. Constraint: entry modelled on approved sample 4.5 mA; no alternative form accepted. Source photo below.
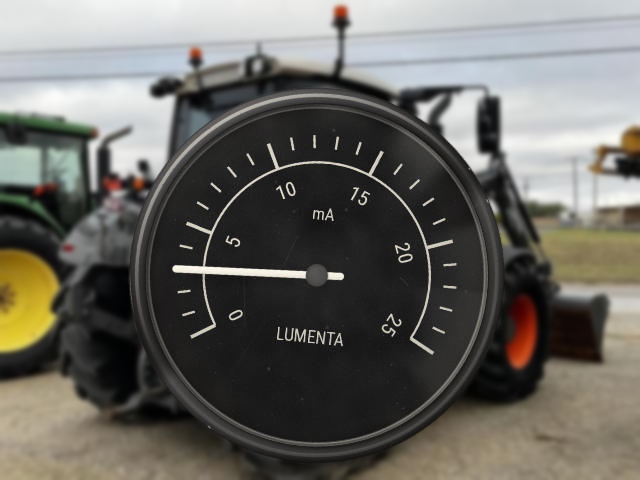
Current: 3 mA
